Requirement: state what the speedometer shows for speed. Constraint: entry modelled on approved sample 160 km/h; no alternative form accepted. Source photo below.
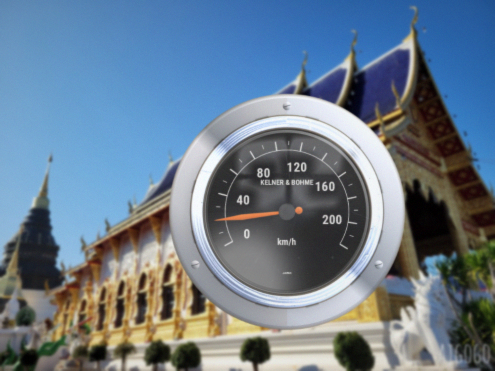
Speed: 20 km/h
